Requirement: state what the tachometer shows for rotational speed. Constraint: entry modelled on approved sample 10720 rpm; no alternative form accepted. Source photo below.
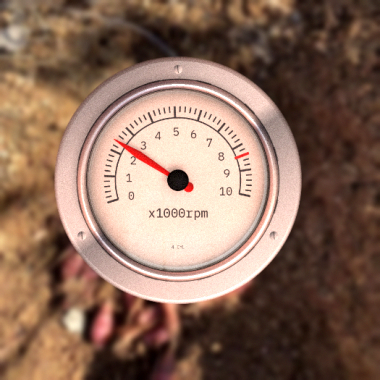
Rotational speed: 2400 rpm
